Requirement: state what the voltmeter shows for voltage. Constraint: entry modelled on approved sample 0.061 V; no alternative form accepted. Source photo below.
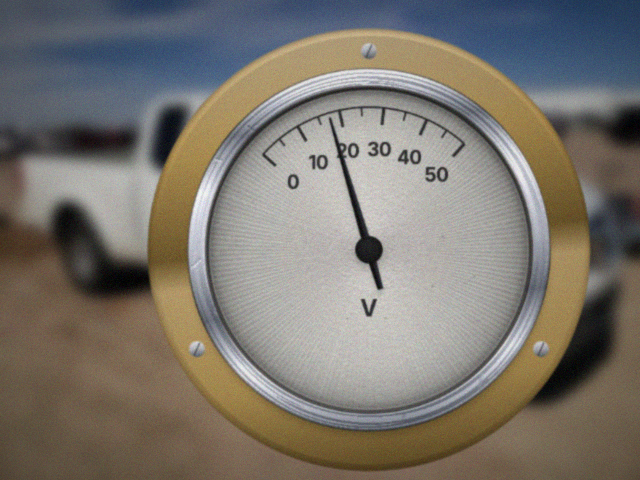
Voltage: 17.5 V
